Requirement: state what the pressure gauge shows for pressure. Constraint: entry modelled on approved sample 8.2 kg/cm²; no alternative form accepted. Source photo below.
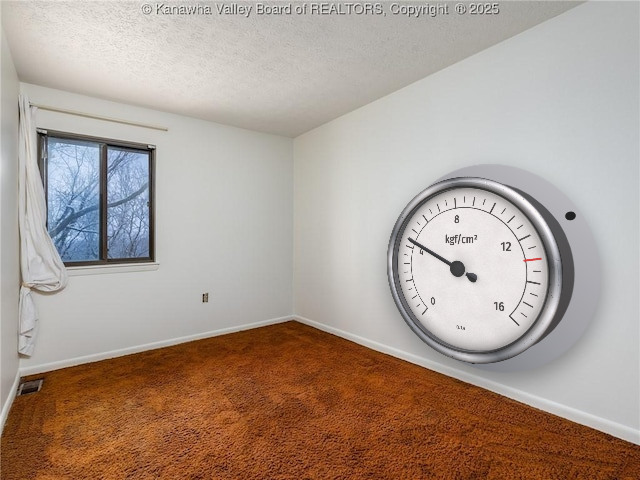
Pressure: 4.5 kg/cm²
